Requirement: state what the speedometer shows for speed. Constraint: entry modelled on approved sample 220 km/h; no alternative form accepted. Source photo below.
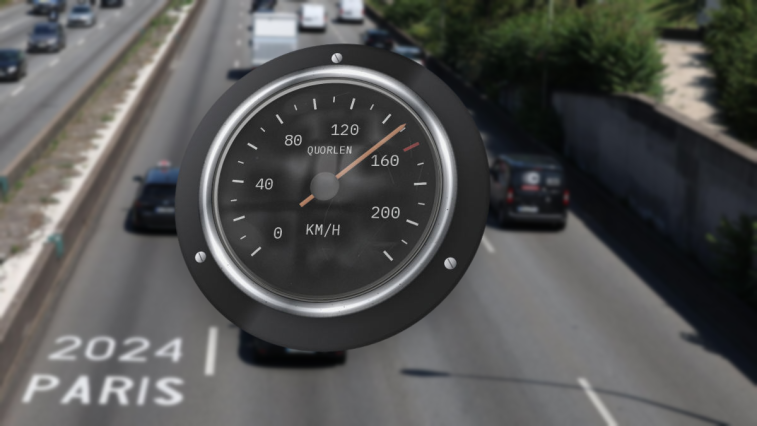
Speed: 150 km/h
